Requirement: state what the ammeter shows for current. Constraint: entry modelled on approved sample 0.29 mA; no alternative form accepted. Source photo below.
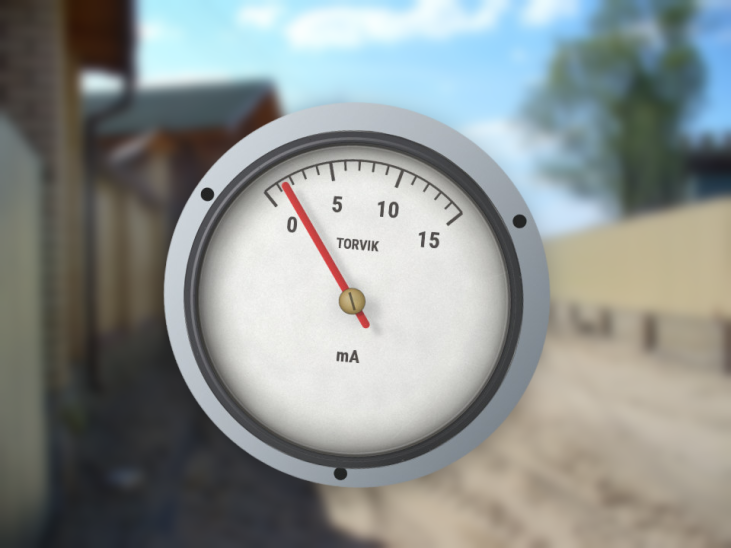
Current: 1.5 mA
